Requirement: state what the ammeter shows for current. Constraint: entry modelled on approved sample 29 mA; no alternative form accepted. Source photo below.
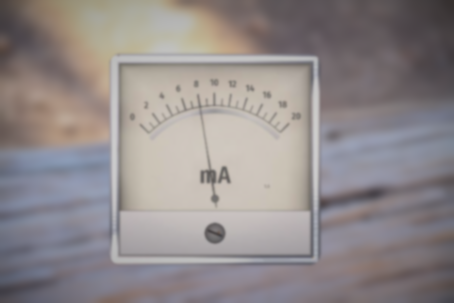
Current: 8 mA
